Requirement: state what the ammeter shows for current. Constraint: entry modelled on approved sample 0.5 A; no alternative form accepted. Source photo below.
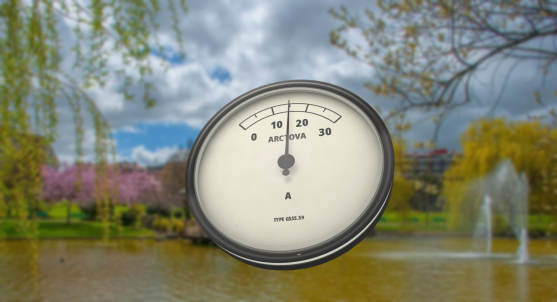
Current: 15 A
